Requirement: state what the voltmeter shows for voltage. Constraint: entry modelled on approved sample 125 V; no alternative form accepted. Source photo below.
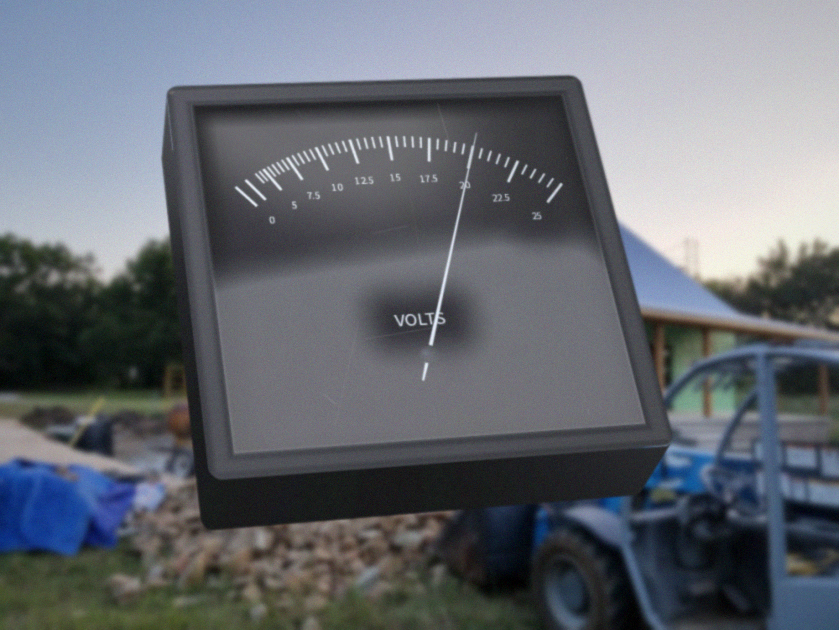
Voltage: 20 V
